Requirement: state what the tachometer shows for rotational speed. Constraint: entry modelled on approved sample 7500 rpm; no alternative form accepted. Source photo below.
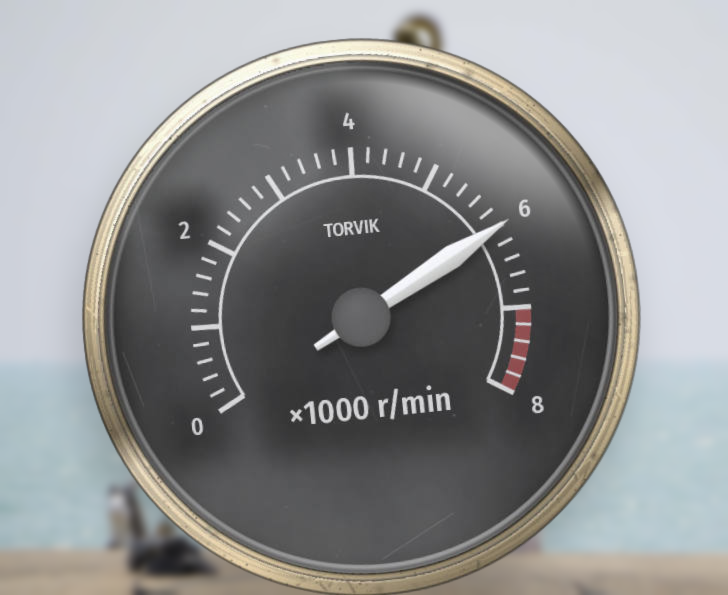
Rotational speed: 6000 rpm
